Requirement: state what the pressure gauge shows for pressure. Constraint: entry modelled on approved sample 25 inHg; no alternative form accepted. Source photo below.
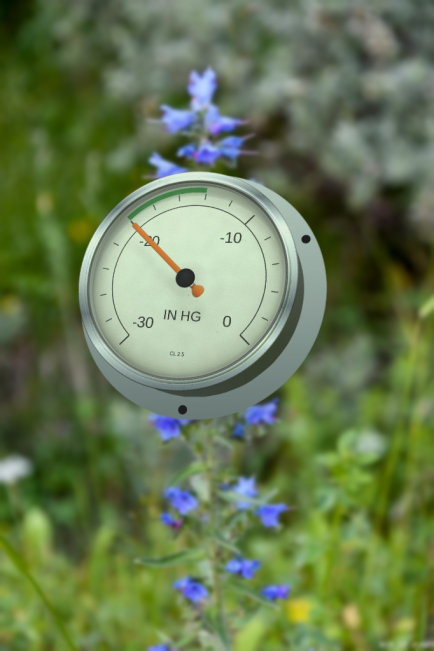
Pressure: -20 inHg
